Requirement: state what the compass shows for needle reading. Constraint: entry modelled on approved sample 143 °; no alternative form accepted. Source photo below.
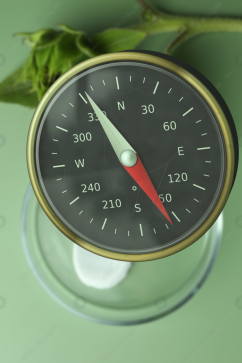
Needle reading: 155 °
